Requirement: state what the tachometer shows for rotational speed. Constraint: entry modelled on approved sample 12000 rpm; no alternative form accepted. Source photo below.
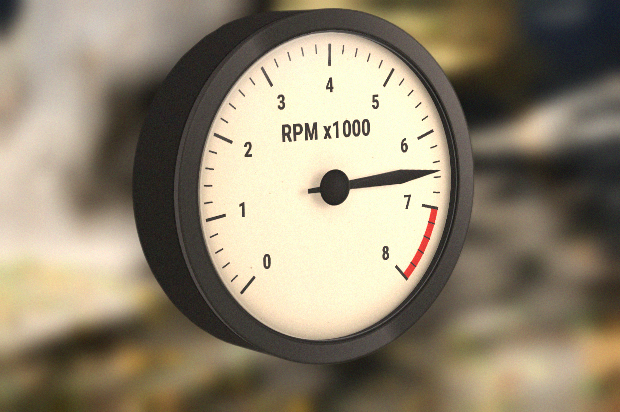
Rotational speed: 6500 rpm
